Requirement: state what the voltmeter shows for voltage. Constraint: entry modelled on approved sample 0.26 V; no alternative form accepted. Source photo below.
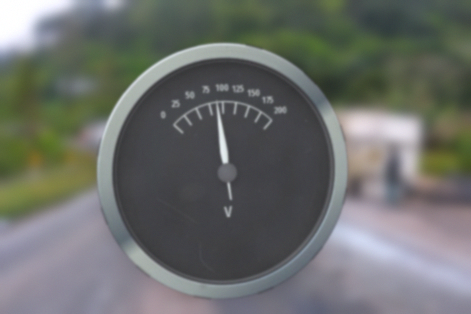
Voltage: 87.5 V
